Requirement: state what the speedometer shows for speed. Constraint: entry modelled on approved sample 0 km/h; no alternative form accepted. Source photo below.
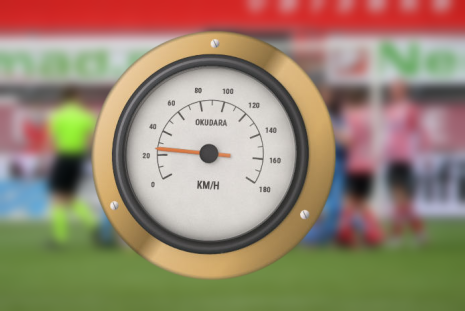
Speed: 25 km/h
